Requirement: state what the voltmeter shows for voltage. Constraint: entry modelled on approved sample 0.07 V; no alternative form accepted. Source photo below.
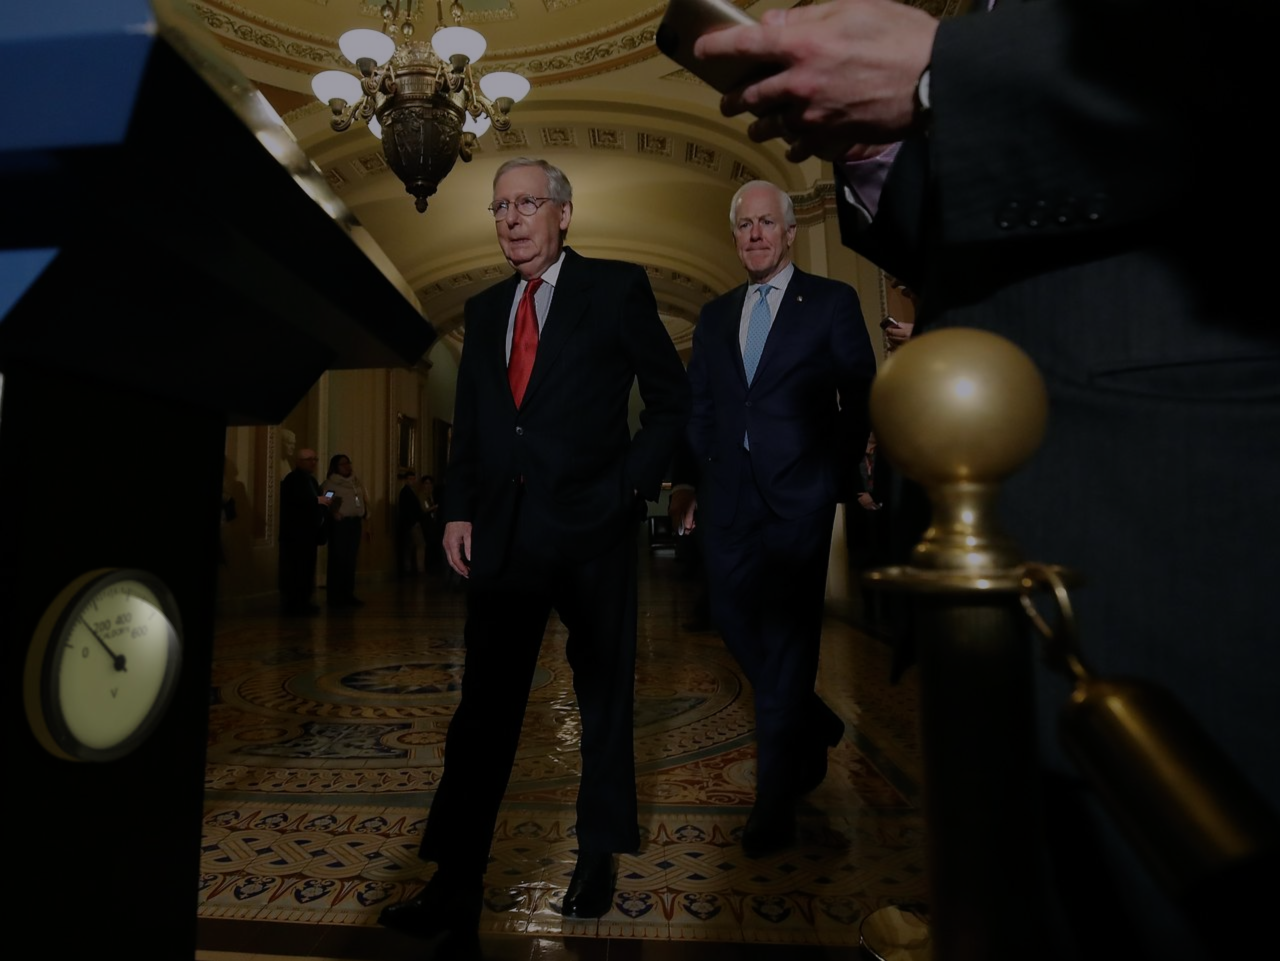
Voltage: 100 V
